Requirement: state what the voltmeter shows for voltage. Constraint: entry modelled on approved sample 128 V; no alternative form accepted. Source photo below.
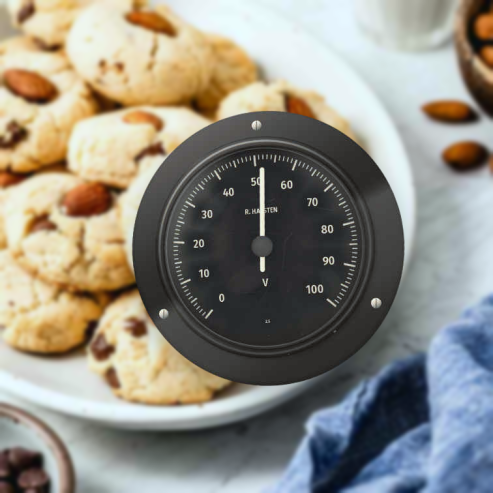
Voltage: 52 V
